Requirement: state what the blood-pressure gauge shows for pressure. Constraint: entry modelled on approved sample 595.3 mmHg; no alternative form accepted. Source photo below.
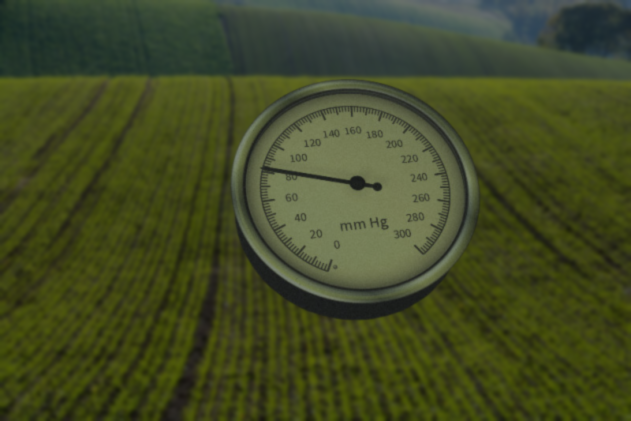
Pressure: 80 mmHg
